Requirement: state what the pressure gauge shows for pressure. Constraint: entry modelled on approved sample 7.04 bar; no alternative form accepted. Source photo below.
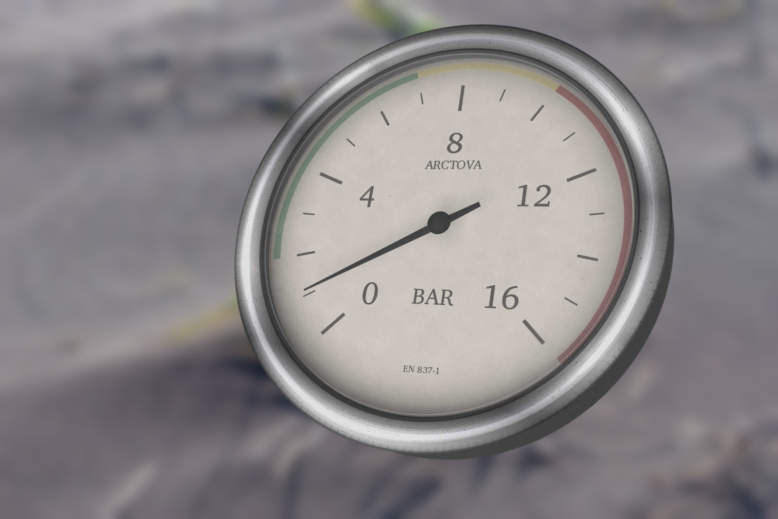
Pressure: 1 bar
